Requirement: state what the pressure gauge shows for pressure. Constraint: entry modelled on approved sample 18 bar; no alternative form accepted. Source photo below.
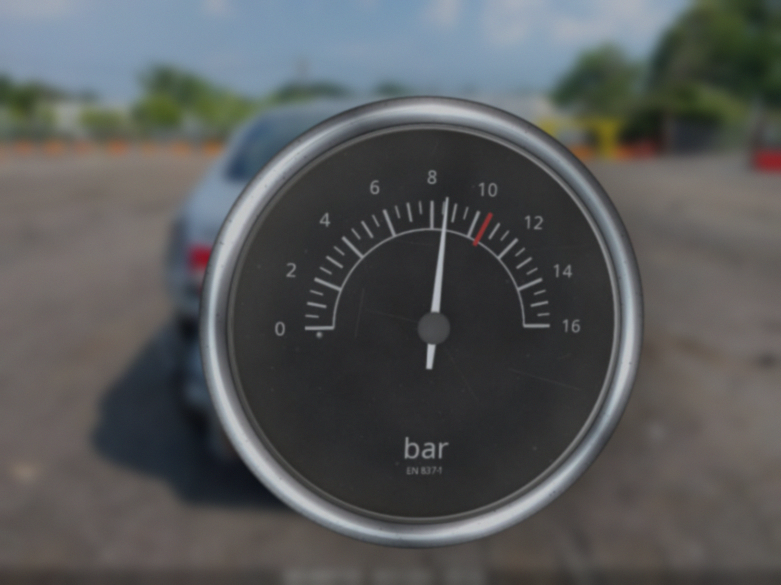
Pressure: 8.5 bar
